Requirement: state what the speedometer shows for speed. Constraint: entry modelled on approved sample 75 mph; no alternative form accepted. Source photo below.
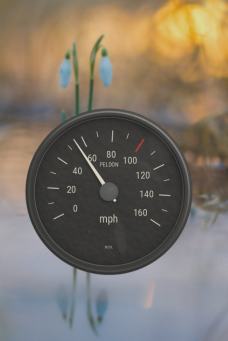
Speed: 55 mph
